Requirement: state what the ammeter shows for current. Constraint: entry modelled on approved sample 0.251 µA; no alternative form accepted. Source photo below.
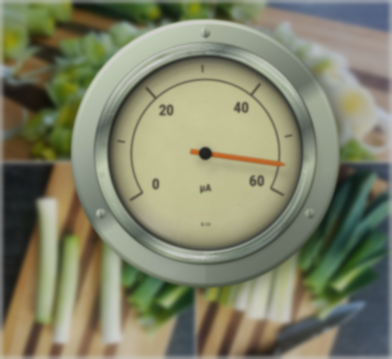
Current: 55 µA
